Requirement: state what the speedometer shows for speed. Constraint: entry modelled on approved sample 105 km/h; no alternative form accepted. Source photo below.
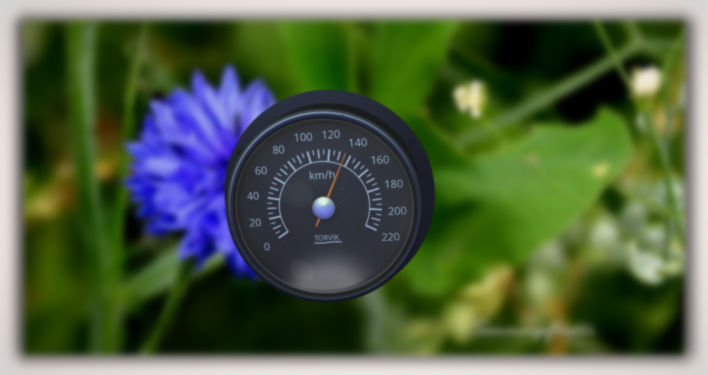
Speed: 135 km/h
